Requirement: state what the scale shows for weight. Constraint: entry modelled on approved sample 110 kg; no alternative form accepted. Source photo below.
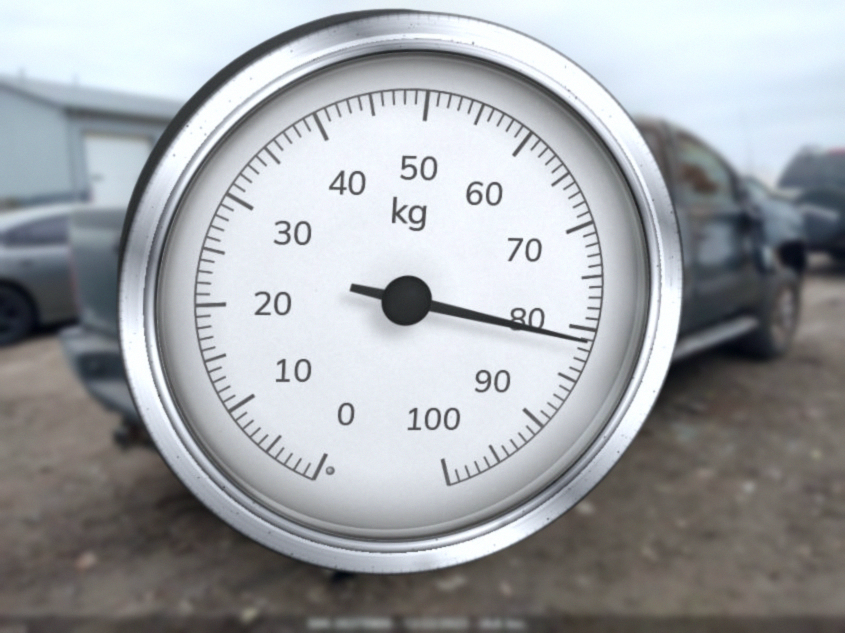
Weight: 81 kg
